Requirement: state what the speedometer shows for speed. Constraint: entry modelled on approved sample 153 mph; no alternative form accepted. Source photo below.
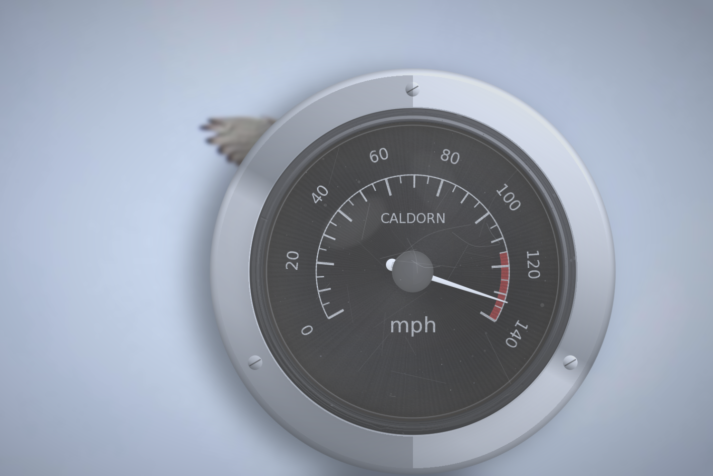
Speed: 132.5 mph
